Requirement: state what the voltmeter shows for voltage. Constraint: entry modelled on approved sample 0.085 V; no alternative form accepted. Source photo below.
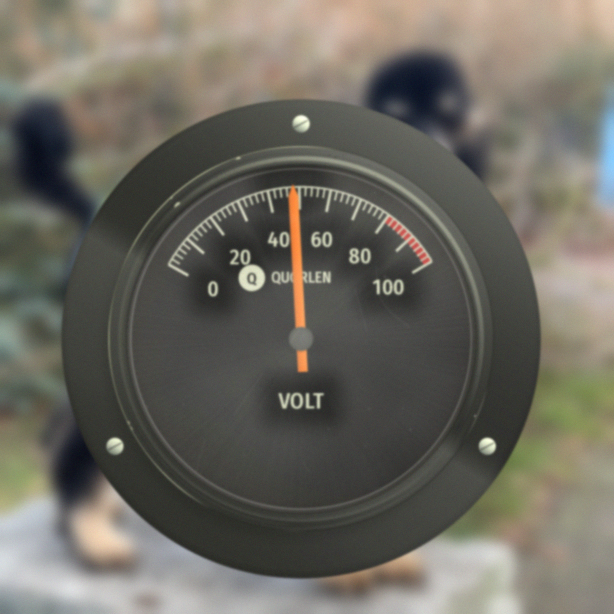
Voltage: 48 V
